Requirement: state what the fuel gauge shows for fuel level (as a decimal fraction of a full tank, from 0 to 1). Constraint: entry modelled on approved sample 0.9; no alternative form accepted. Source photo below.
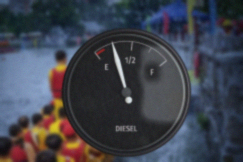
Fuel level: 0.25
